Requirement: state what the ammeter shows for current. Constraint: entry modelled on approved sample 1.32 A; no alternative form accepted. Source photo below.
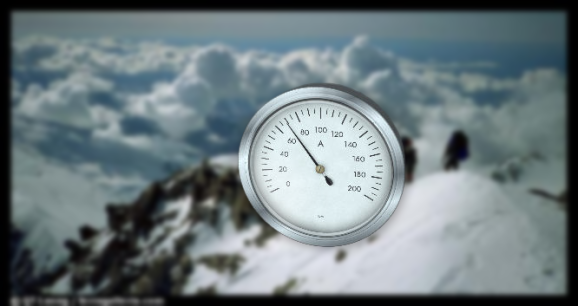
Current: 70 A
